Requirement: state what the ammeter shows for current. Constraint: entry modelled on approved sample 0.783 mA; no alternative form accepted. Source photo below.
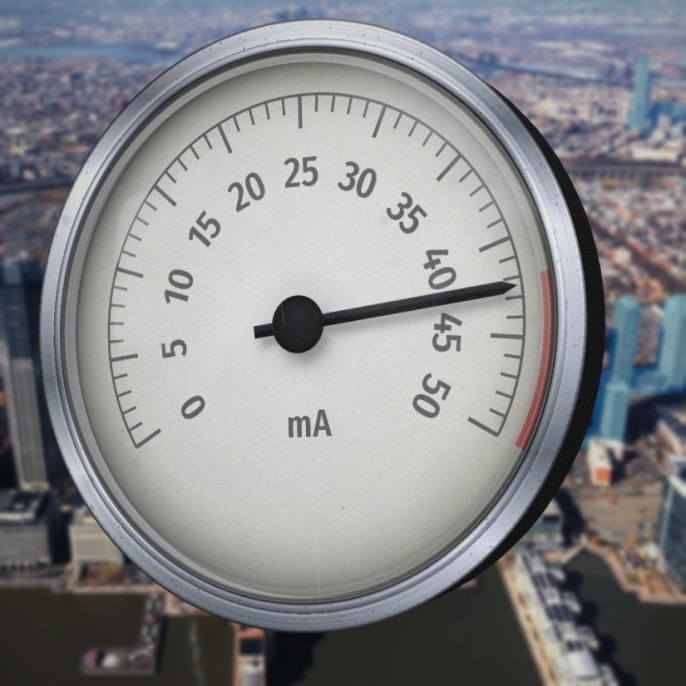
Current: 42.5 mA
